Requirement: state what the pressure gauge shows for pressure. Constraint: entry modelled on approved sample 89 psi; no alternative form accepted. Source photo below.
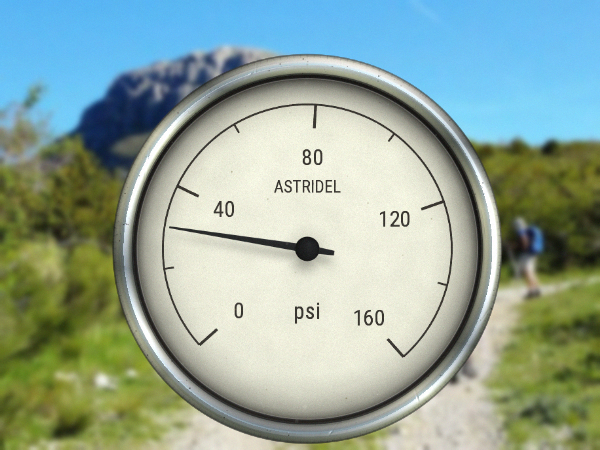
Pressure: 30 psi
